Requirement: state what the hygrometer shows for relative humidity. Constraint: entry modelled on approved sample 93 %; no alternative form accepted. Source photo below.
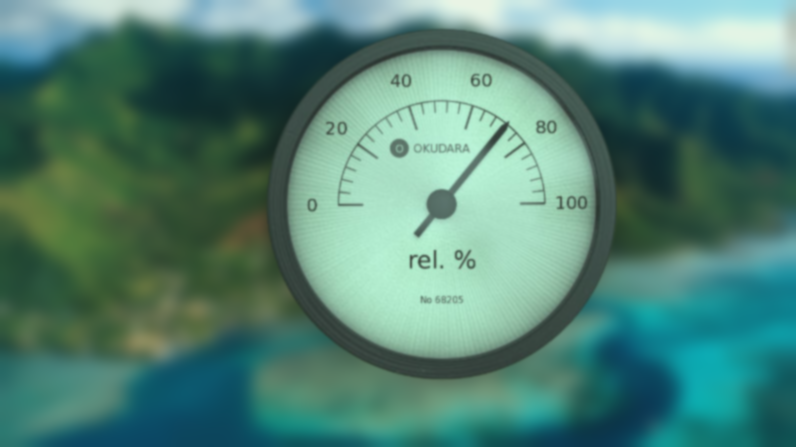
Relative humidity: 72 %
